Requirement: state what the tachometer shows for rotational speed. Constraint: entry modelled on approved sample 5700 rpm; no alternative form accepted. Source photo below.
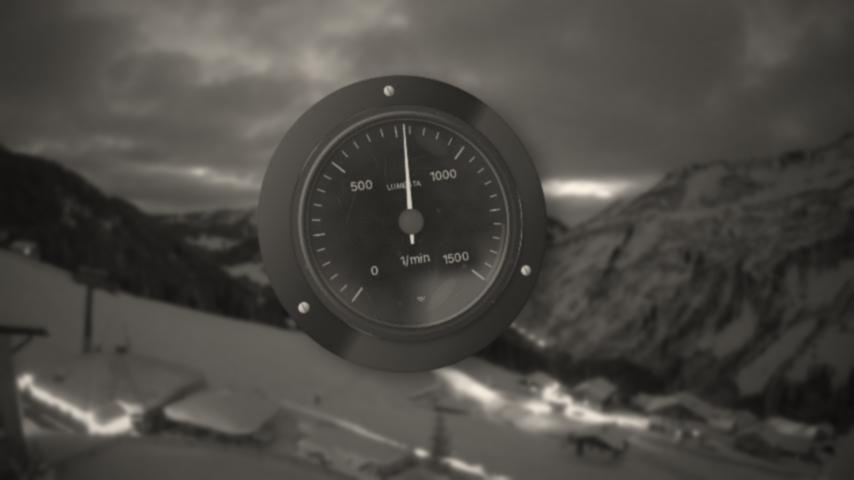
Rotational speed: 775 rpm
